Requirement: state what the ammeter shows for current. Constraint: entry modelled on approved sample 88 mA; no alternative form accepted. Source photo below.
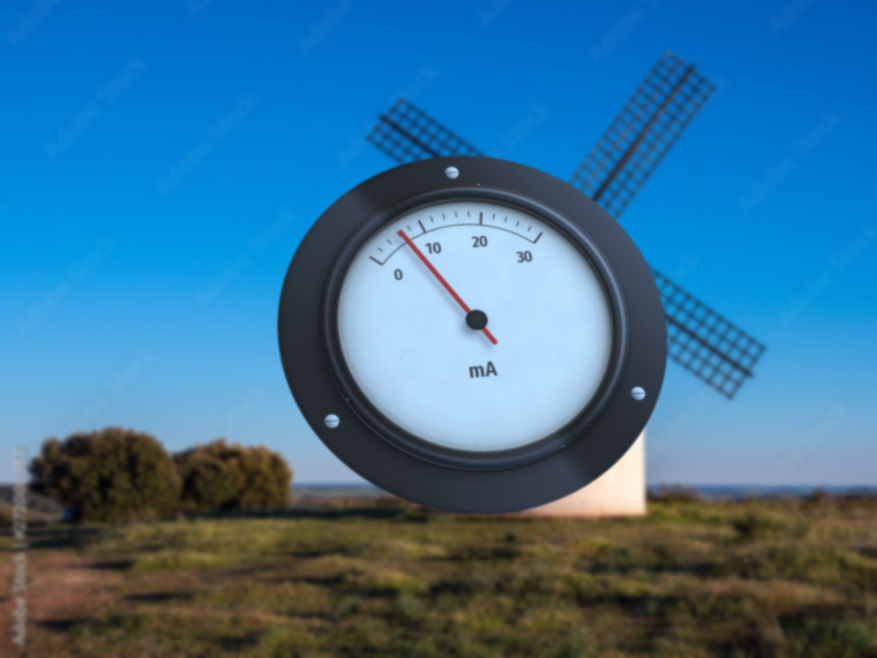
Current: 6 mA
